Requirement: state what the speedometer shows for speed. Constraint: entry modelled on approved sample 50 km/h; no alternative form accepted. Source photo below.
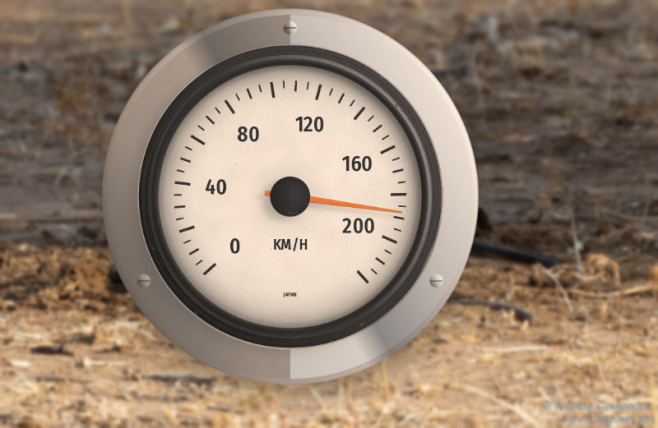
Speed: 187.5 km/h
